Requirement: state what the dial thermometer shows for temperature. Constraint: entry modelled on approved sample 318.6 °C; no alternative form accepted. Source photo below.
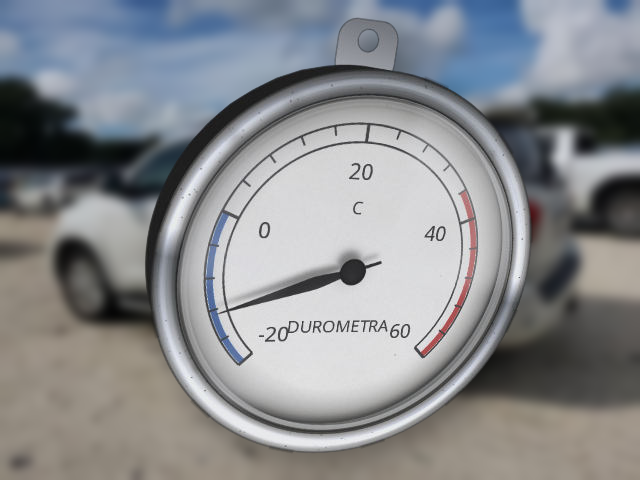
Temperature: -12 °C
